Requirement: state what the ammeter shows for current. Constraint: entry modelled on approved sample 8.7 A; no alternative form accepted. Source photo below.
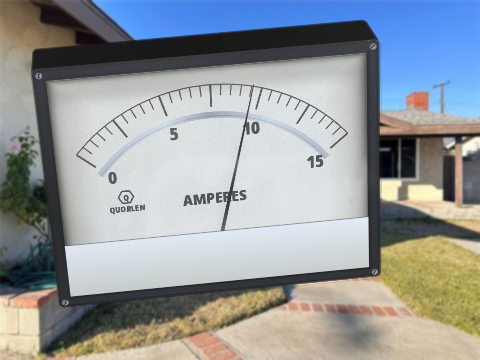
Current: 9.5 A
